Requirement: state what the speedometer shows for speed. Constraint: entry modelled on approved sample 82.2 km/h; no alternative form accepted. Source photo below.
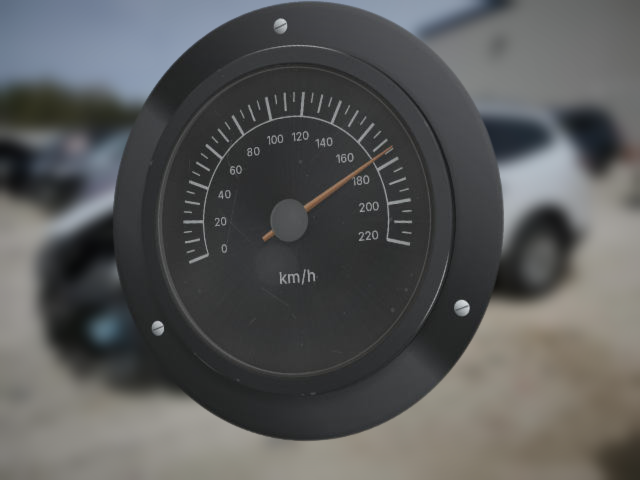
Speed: 175 km/h
